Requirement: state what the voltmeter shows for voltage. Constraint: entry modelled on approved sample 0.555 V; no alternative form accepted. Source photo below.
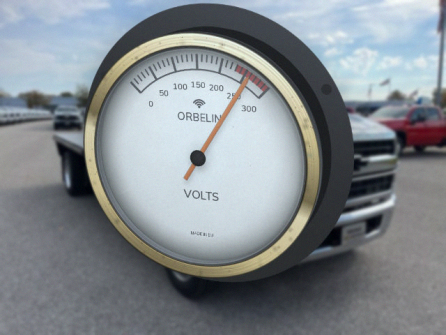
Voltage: 260 V
